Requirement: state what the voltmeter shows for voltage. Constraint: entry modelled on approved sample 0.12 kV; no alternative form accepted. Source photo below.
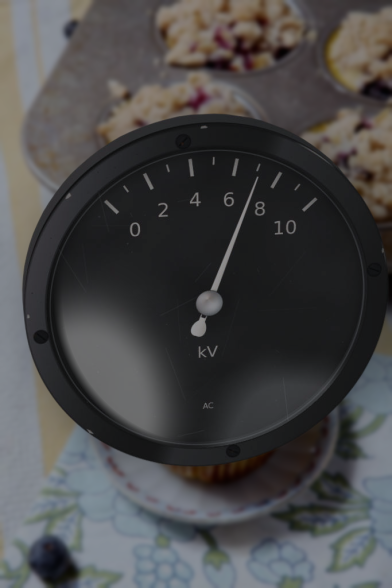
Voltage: 7 kV
